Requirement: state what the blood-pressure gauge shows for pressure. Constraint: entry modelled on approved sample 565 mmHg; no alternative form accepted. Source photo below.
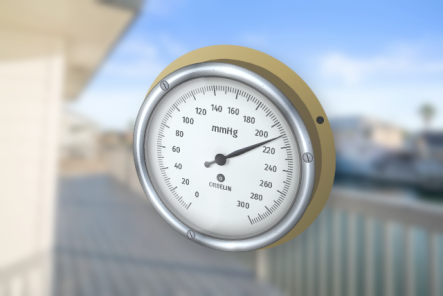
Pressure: 210 mmHg
